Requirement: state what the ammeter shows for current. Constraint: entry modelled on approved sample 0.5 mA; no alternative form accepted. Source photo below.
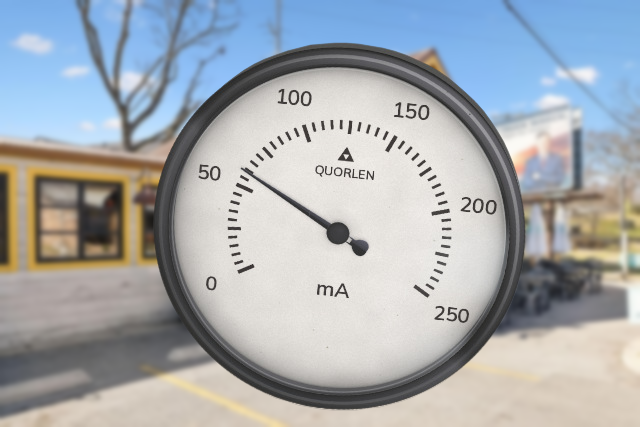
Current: 60 mA
